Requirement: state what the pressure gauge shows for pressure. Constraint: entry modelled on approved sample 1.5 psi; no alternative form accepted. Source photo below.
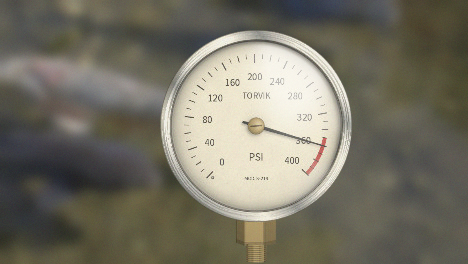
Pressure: 360 psi
